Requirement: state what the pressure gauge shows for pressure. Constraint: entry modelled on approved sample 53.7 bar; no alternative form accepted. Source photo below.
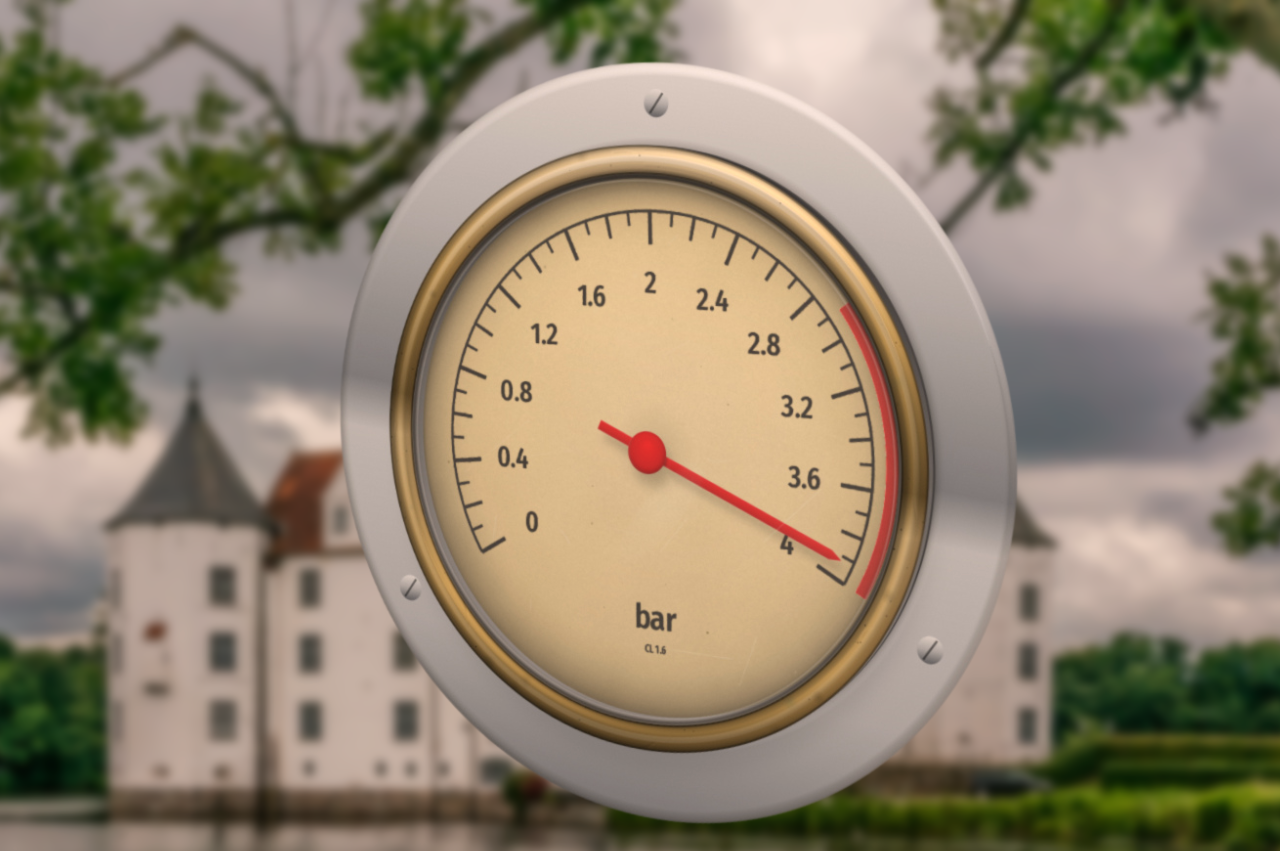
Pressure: 3.9 bar
